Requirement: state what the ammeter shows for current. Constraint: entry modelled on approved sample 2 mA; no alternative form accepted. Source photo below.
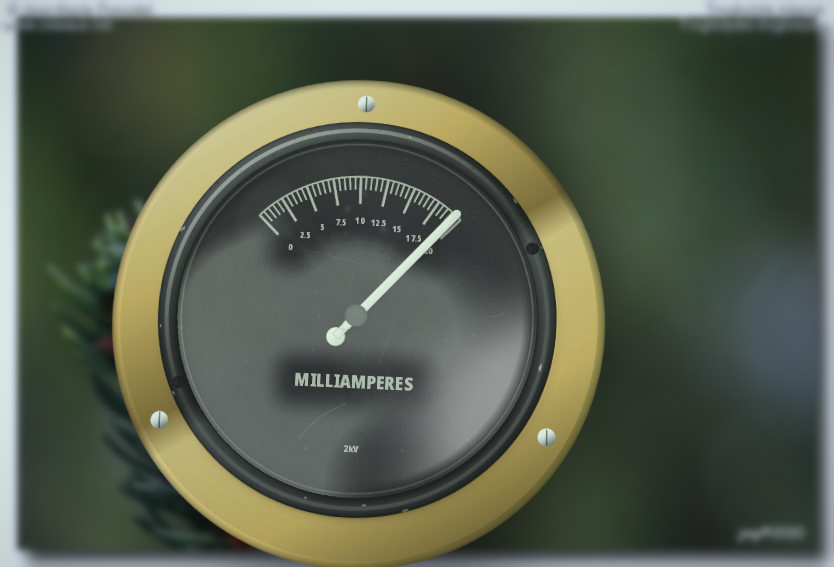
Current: 19.5 mA
